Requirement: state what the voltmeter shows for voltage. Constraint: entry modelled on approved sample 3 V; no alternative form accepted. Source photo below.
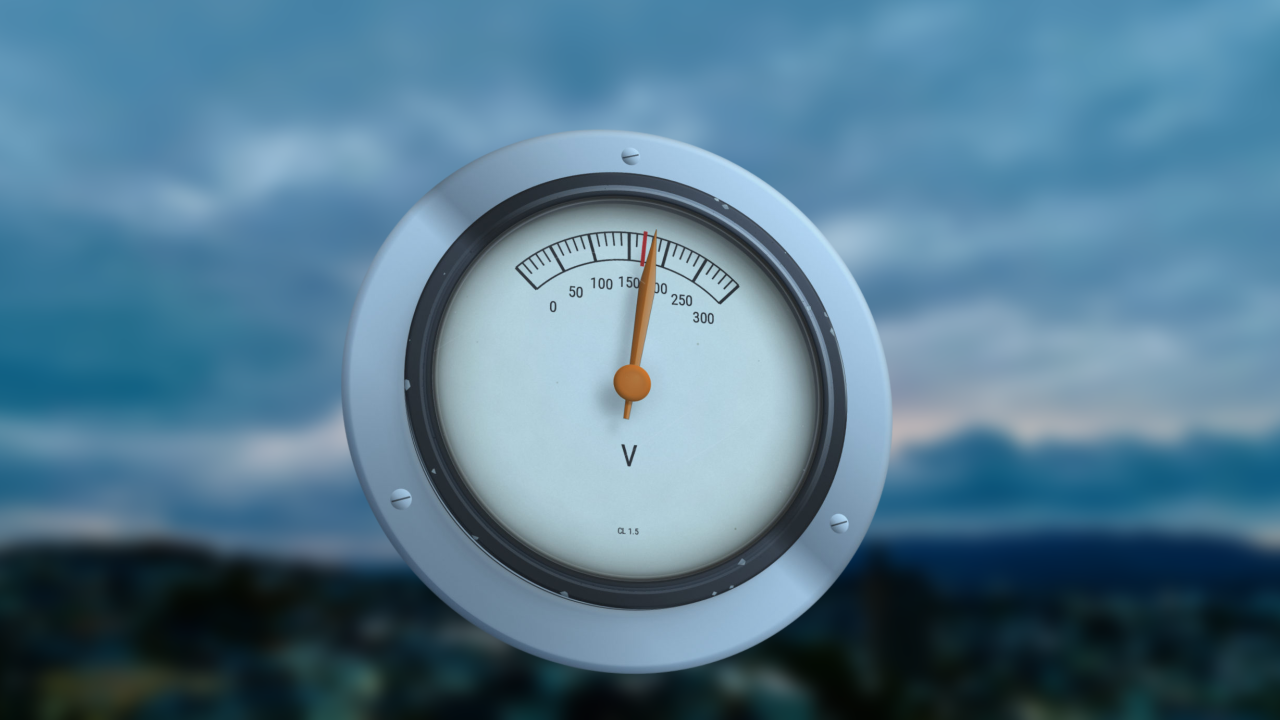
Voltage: 180 V
